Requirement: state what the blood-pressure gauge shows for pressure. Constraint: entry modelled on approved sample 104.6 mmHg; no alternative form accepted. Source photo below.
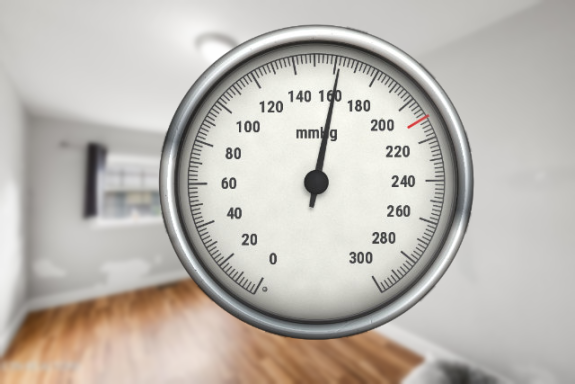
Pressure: 162 mmHg
